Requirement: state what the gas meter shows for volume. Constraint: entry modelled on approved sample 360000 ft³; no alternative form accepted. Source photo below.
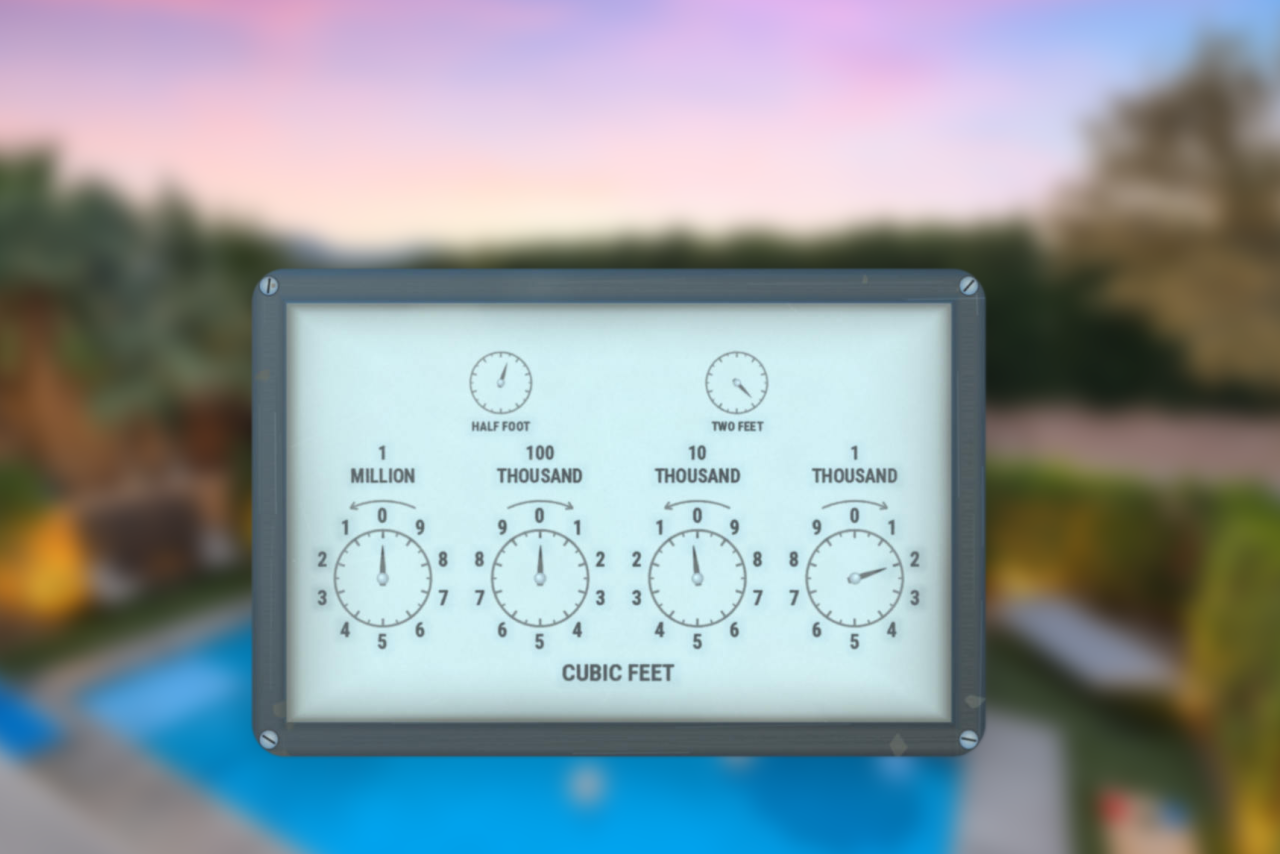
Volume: 200 ft³
